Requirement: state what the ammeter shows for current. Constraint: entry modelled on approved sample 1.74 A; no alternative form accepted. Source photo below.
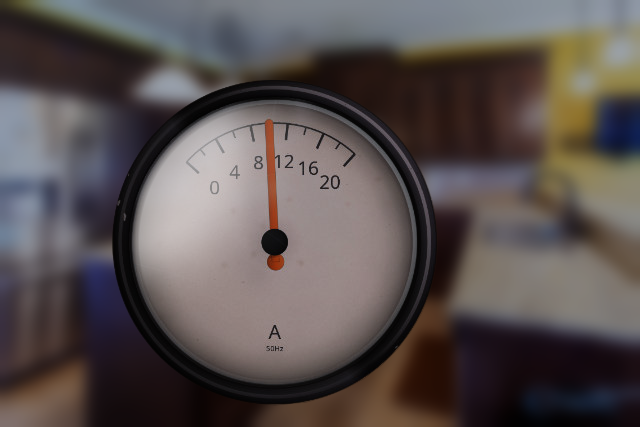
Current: 10 A
